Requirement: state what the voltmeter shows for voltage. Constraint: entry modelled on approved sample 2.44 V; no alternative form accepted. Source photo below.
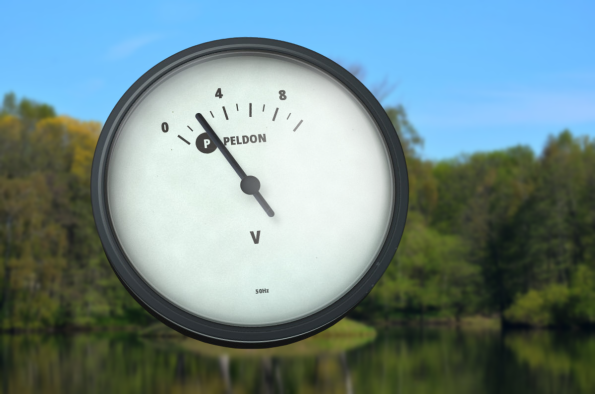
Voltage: 2 V
